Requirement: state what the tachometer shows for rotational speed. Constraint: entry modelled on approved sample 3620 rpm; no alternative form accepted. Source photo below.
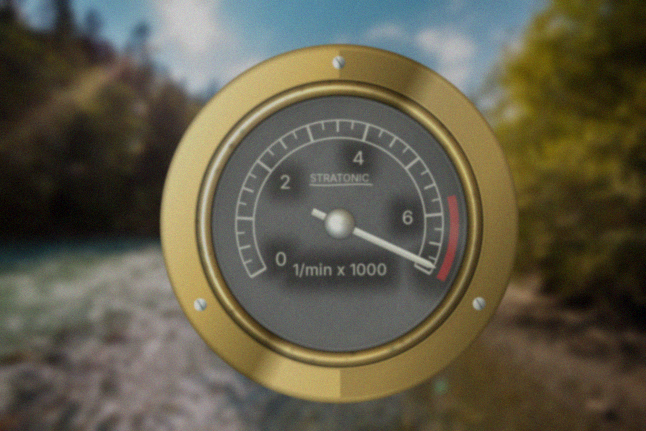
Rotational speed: 6875 rpm
